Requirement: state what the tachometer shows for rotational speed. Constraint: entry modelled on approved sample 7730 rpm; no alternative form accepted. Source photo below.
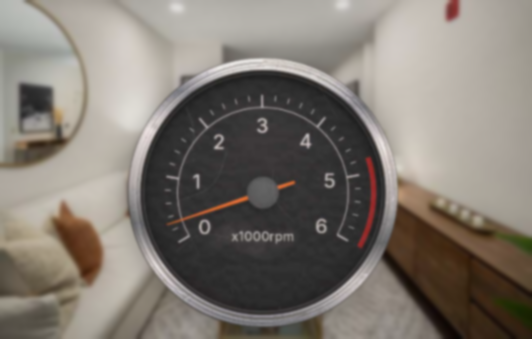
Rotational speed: 300 rpm
